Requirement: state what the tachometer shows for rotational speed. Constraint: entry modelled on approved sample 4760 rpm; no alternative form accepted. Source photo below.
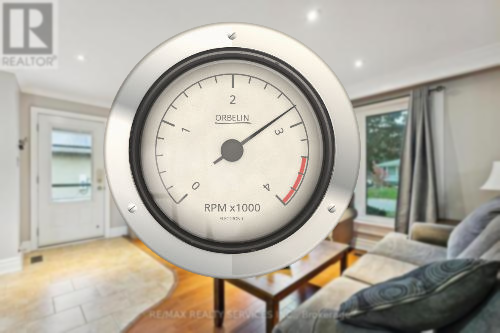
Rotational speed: 2800 rpm
